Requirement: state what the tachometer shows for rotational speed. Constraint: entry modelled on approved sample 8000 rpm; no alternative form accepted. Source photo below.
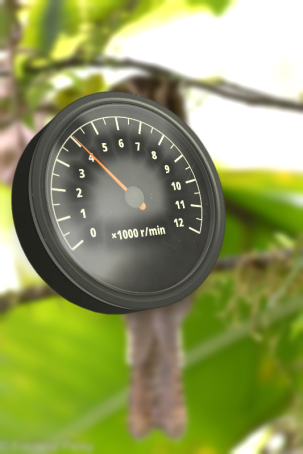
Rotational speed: 4000 rpm
